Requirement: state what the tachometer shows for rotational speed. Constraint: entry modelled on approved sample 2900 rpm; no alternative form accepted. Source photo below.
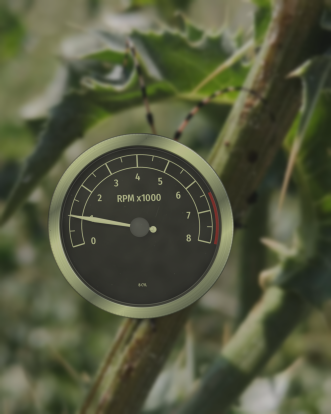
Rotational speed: 1000 rpm
